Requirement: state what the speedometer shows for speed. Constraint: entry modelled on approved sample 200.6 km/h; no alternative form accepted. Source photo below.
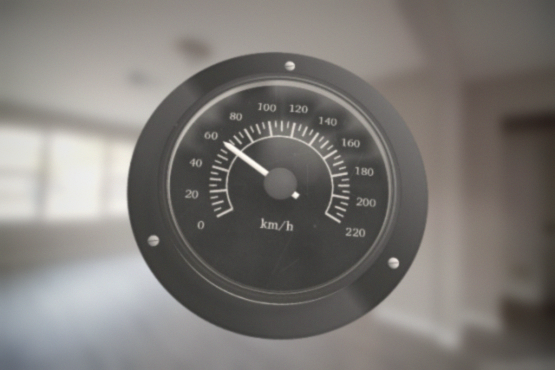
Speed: 60 km/h
